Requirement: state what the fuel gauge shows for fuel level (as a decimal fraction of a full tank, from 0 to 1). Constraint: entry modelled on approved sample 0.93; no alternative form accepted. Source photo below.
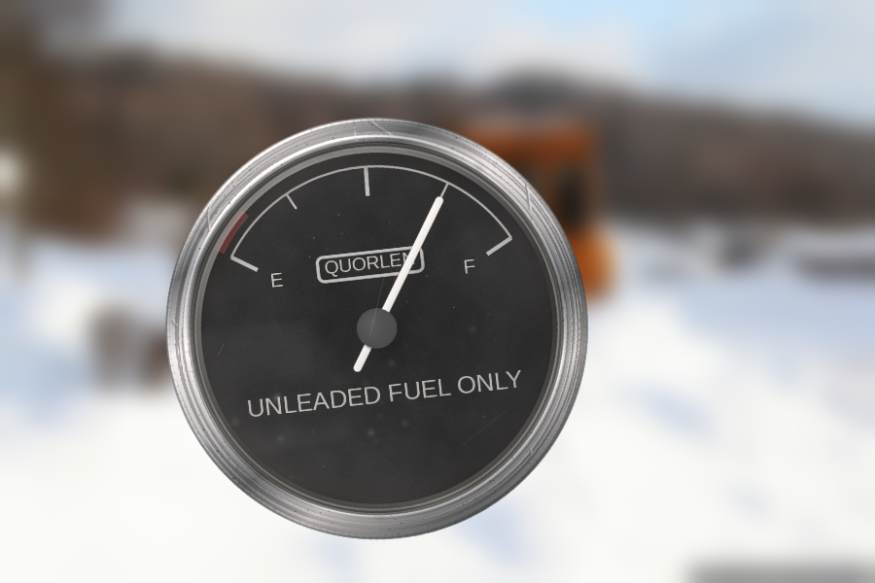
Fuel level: 0.75
